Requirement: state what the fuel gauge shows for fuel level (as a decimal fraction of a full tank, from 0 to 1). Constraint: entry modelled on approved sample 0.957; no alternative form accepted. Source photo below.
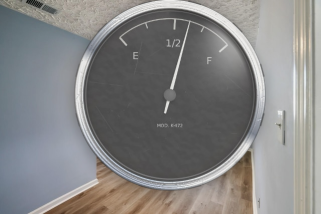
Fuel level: 0.625
